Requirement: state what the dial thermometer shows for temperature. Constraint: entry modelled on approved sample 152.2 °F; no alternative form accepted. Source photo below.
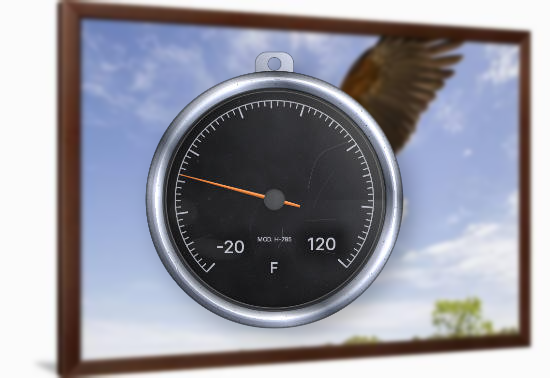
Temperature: 12 °F
